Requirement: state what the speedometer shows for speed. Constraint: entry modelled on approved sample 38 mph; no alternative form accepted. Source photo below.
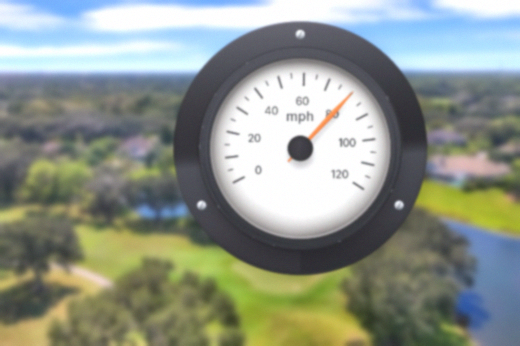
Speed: 80 mph
